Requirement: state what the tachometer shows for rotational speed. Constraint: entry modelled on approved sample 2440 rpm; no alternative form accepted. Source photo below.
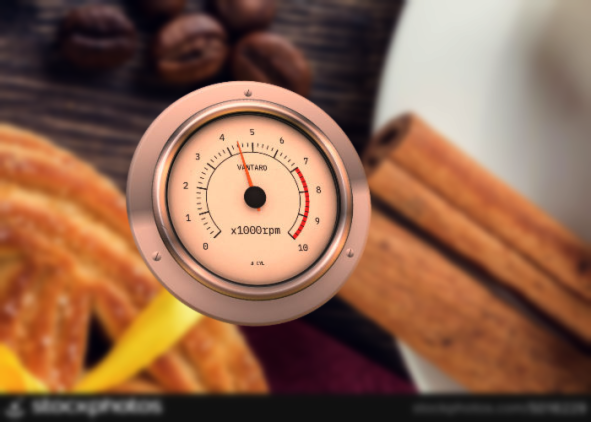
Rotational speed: 4400 rpm
